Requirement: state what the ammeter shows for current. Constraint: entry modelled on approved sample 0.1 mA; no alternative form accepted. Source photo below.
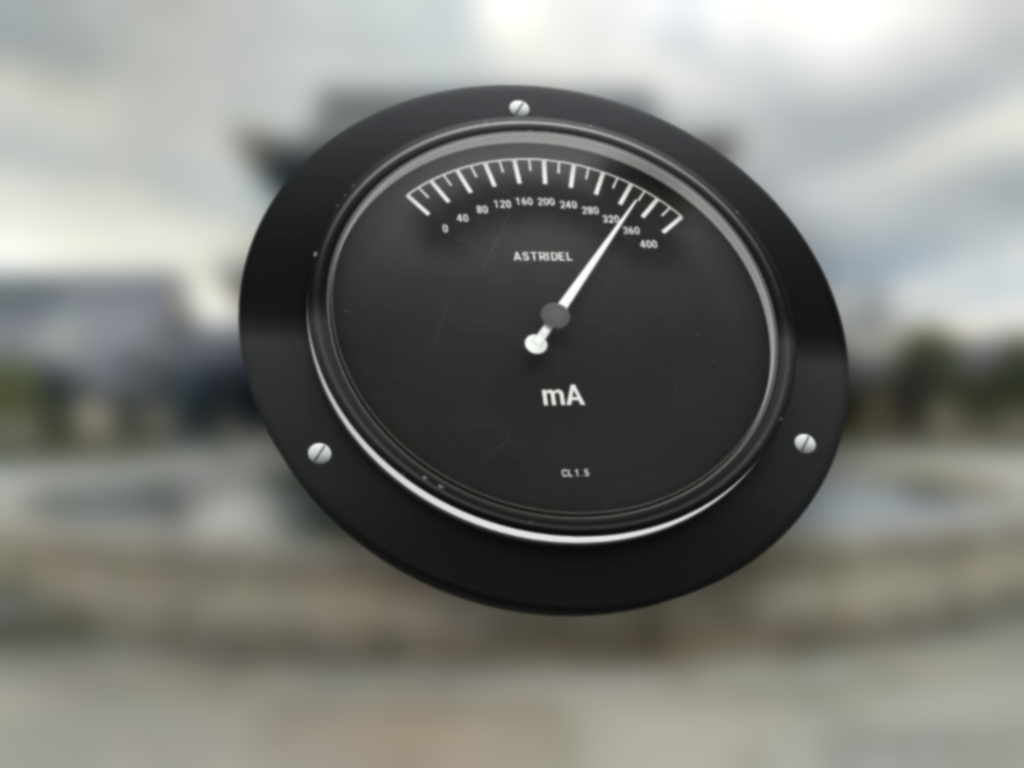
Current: 340 mA
